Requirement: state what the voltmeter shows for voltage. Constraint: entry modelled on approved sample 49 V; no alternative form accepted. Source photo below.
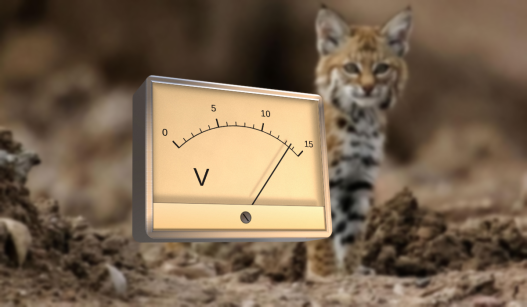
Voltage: 13.5 V
